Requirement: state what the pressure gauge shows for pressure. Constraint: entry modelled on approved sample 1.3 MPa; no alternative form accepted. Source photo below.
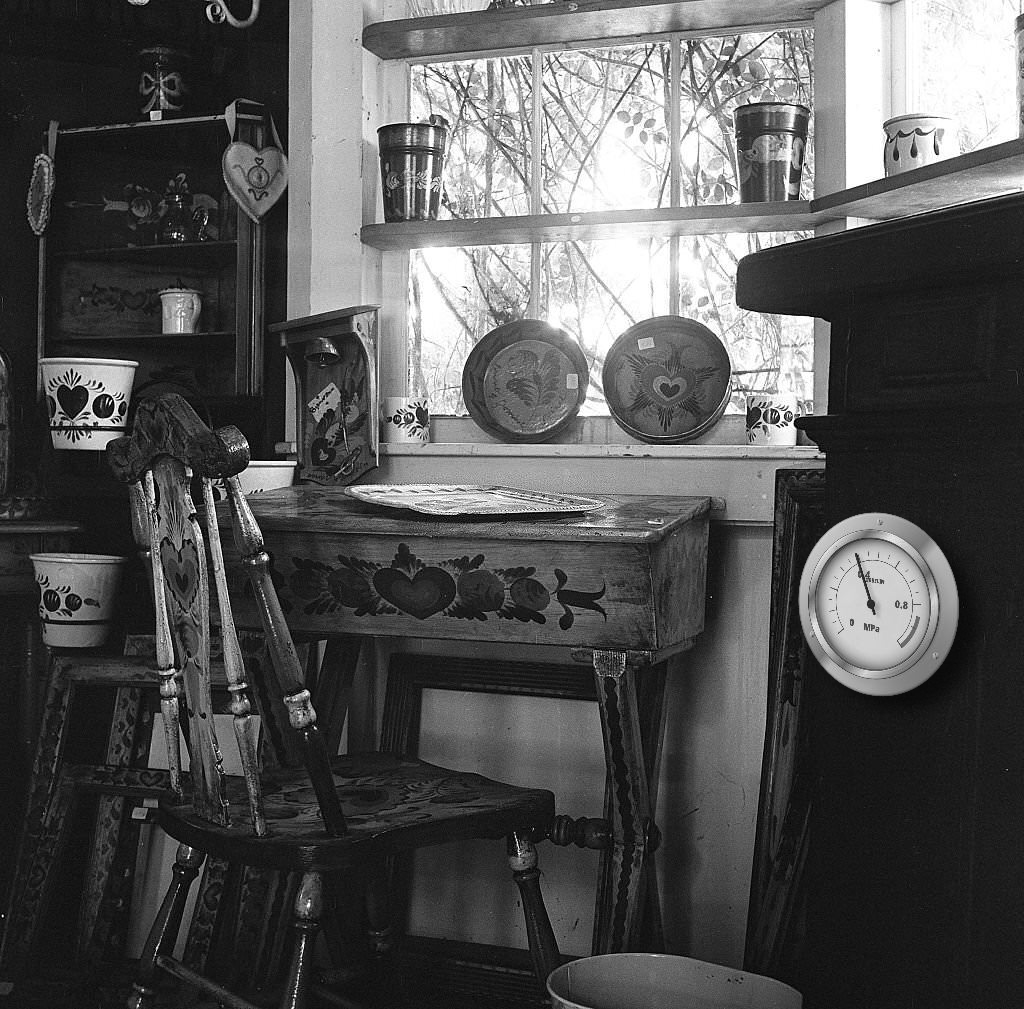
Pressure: 0.4 MPa
